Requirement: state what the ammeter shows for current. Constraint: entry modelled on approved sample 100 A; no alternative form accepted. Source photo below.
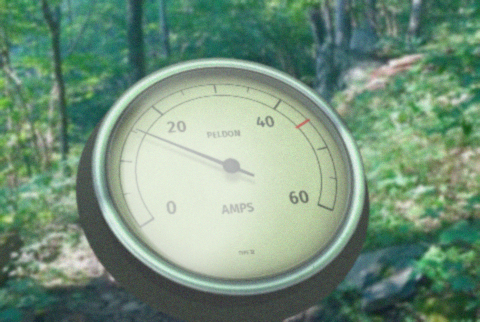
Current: 15 A
